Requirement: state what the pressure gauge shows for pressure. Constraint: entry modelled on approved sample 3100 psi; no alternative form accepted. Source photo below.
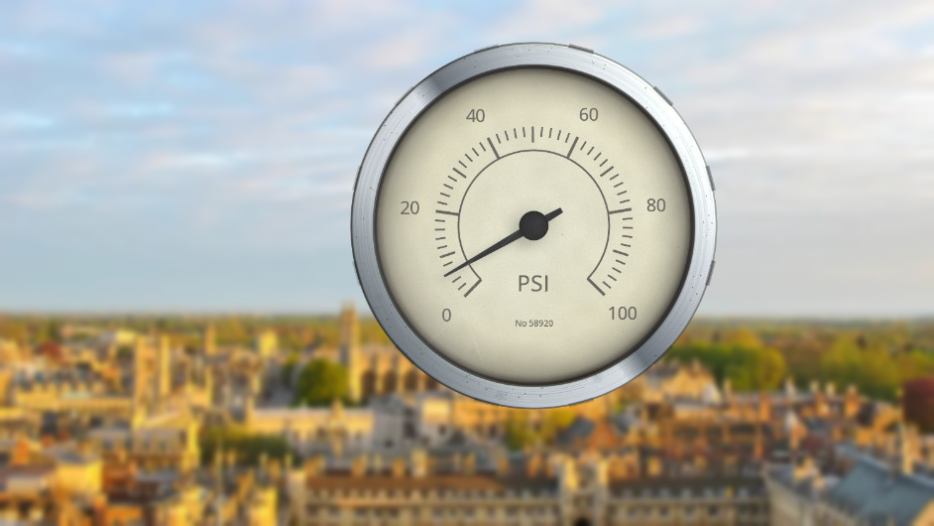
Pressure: 6 psi
